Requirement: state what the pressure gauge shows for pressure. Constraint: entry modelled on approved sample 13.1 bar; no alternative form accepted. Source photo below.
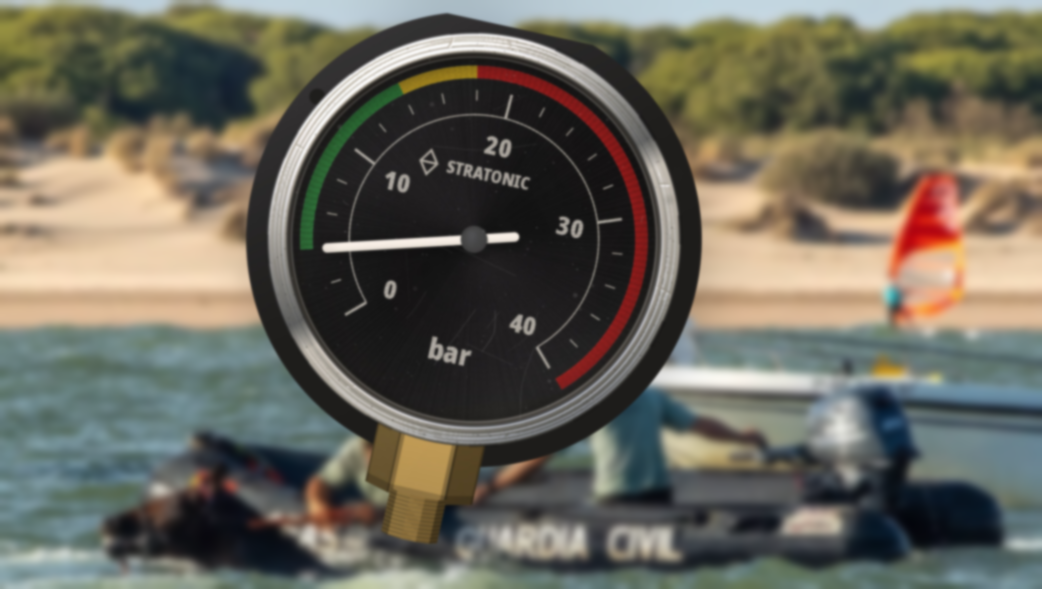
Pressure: 4 bar
